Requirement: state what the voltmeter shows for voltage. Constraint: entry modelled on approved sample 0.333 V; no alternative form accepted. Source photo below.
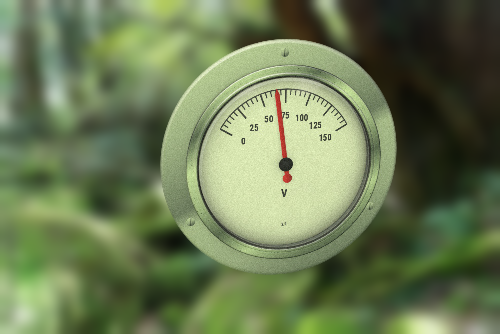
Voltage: 65 V
